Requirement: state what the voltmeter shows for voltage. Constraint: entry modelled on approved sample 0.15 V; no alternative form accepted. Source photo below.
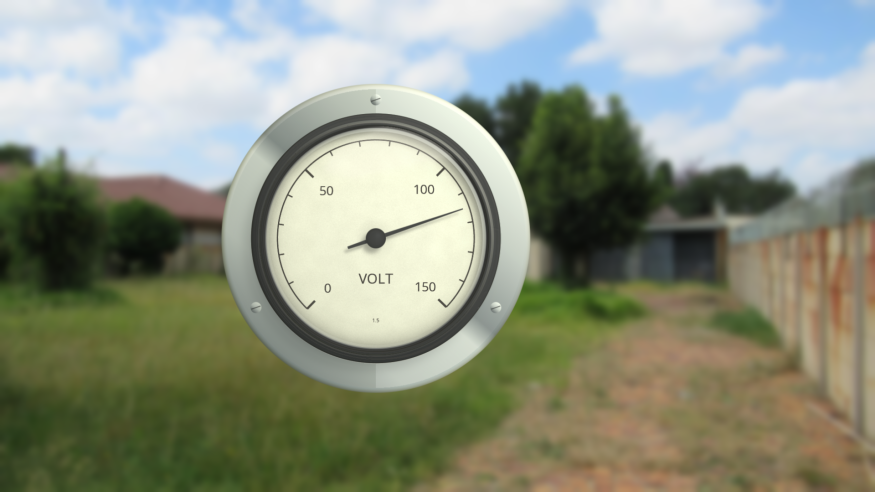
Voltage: 115 V
